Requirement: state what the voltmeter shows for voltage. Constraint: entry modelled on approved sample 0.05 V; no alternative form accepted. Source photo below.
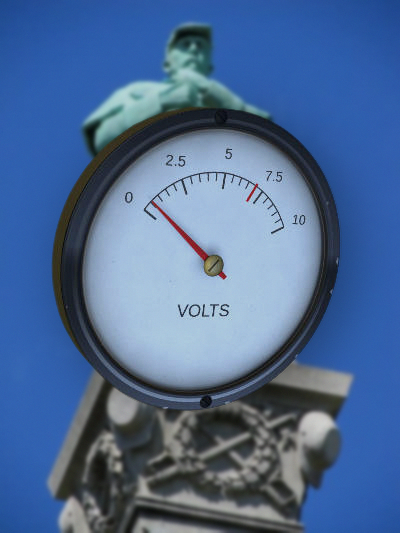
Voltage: 0.5 V
